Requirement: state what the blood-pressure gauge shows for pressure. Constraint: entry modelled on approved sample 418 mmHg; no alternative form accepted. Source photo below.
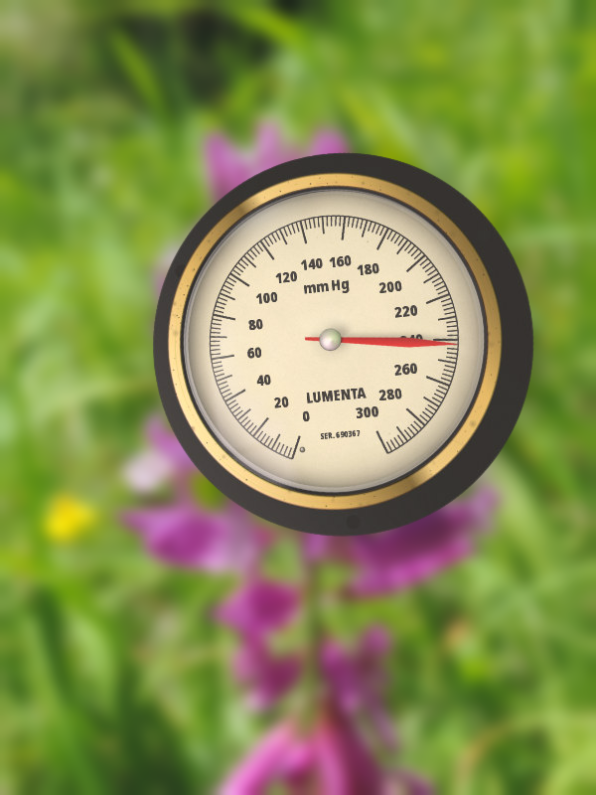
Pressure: 242 mmHg
